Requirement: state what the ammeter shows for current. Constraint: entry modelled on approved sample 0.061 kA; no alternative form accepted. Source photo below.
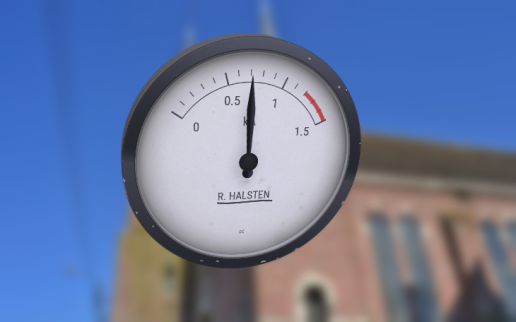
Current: 0.7 kA
